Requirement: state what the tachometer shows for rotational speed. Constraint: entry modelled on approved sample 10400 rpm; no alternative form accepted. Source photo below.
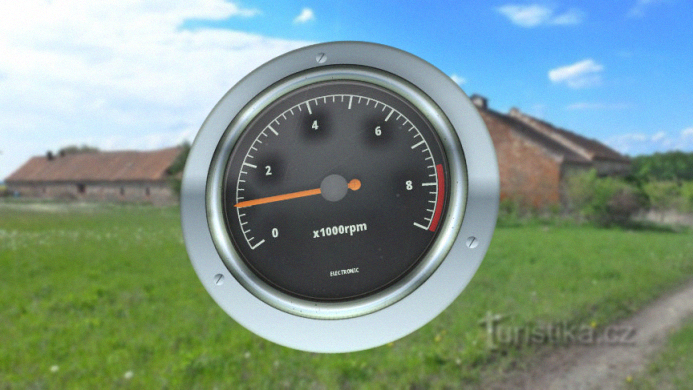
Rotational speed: 1000 rpm
